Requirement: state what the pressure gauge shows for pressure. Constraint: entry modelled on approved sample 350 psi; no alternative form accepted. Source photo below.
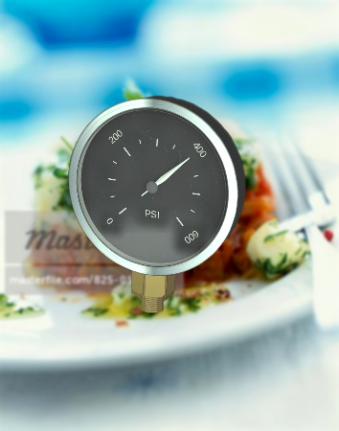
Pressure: 400 psi
